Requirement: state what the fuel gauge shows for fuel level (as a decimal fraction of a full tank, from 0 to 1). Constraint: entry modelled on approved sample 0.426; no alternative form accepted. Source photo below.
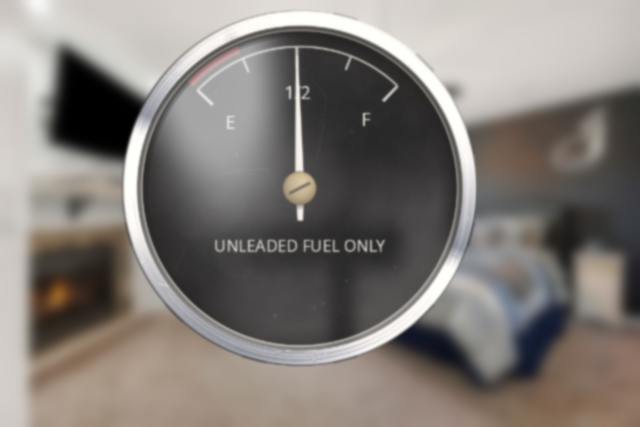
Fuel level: 0.5
